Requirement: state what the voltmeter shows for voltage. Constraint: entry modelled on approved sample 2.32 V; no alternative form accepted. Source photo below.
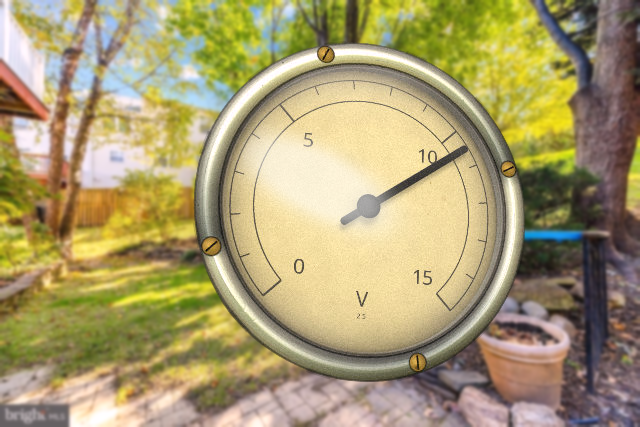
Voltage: 10.5 V
